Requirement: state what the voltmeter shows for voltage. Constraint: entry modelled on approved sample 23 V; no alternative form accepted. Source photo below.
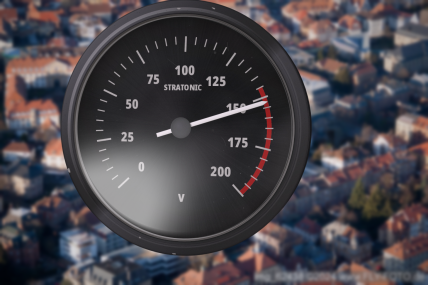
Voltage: 152.5 V
